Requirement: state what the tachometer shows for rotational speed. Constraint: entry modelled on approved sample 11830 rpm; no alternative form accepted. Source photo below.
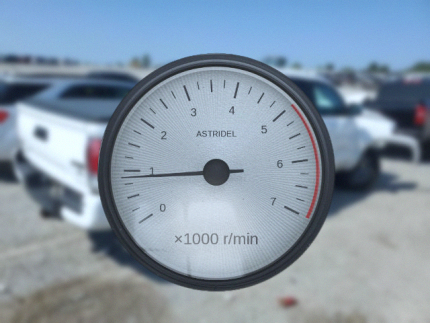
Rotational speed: 875 rpm
